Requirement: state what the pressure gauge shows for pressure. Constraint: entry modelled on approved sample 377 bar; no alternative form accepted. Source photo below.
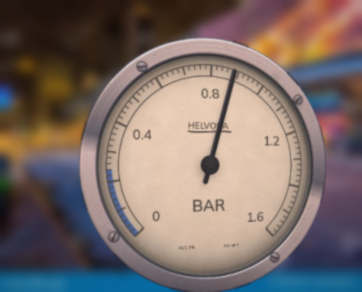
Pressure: 0.88 bar
